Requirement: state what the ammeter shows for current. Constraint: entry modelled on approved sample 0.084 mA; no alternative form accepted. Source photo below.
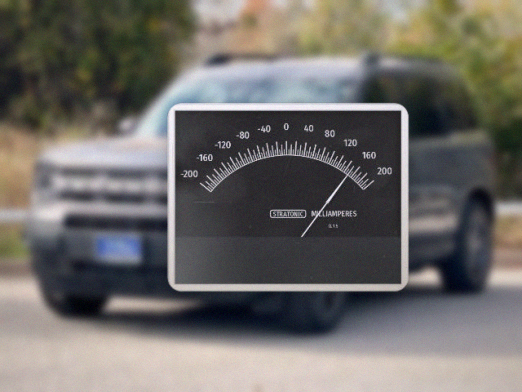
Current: 150 mA
